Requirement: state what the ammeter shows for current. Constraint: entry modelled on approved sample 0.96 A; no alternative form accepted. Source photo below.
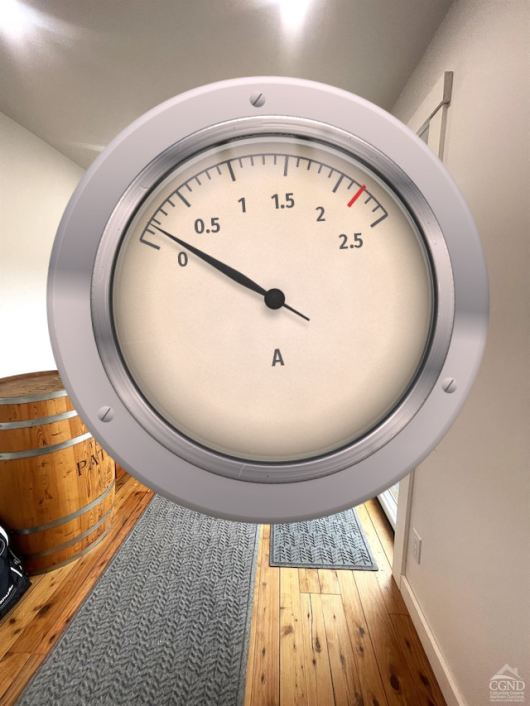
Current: 0.15 A
